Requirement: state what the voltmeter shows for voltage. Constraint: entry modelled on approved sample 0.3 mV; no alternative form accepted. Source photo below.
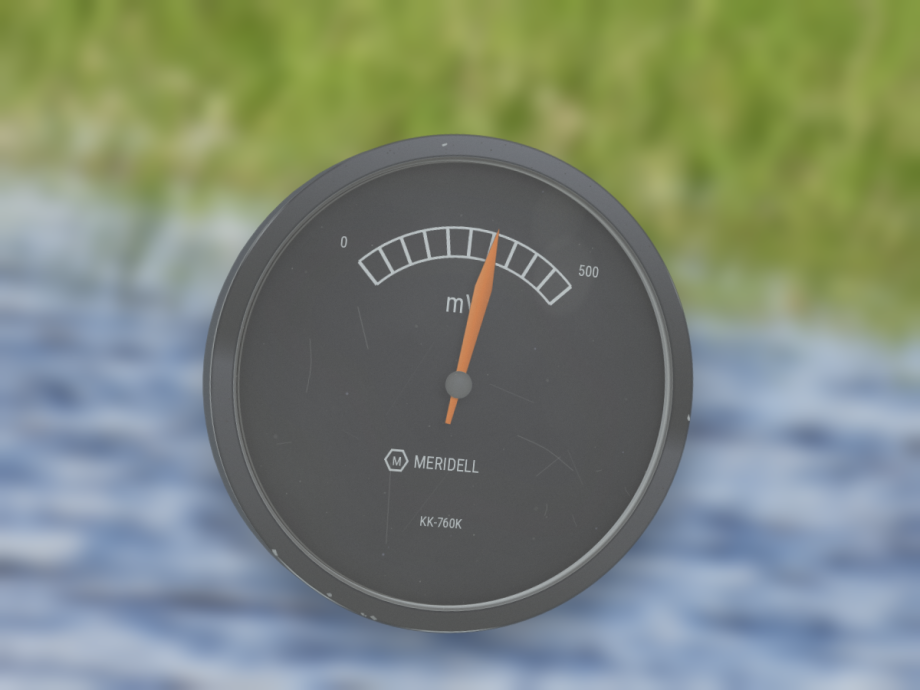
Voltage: 300 mV
